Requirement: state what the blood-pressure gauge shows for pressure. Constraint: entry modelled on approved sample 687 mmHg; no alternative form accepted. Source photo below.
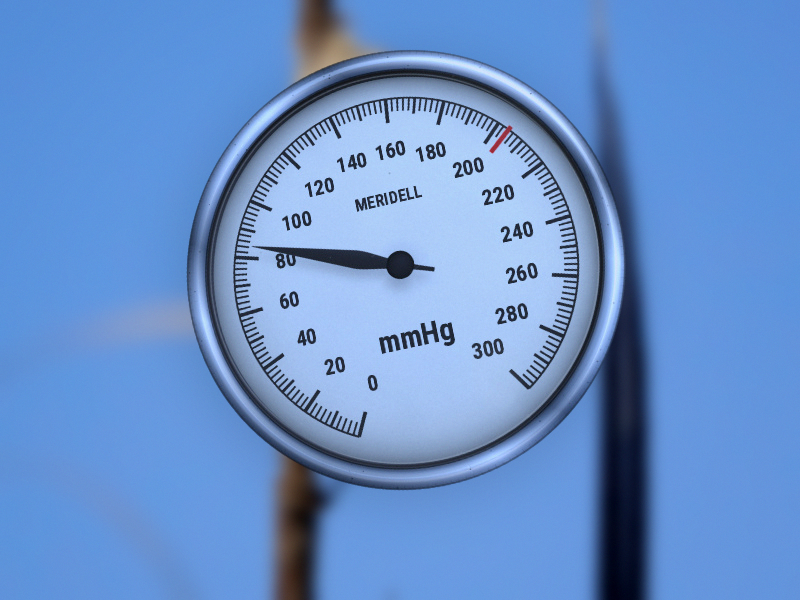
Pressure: 84 mmHg
